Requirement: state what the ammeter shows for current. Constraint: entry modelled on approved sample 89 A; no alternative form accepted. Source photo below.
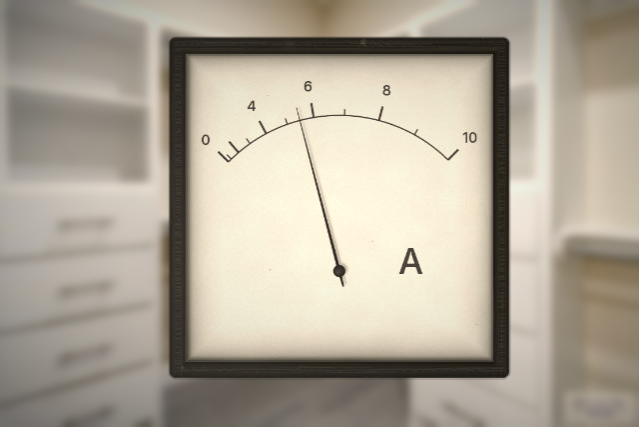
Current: 5.5 A
